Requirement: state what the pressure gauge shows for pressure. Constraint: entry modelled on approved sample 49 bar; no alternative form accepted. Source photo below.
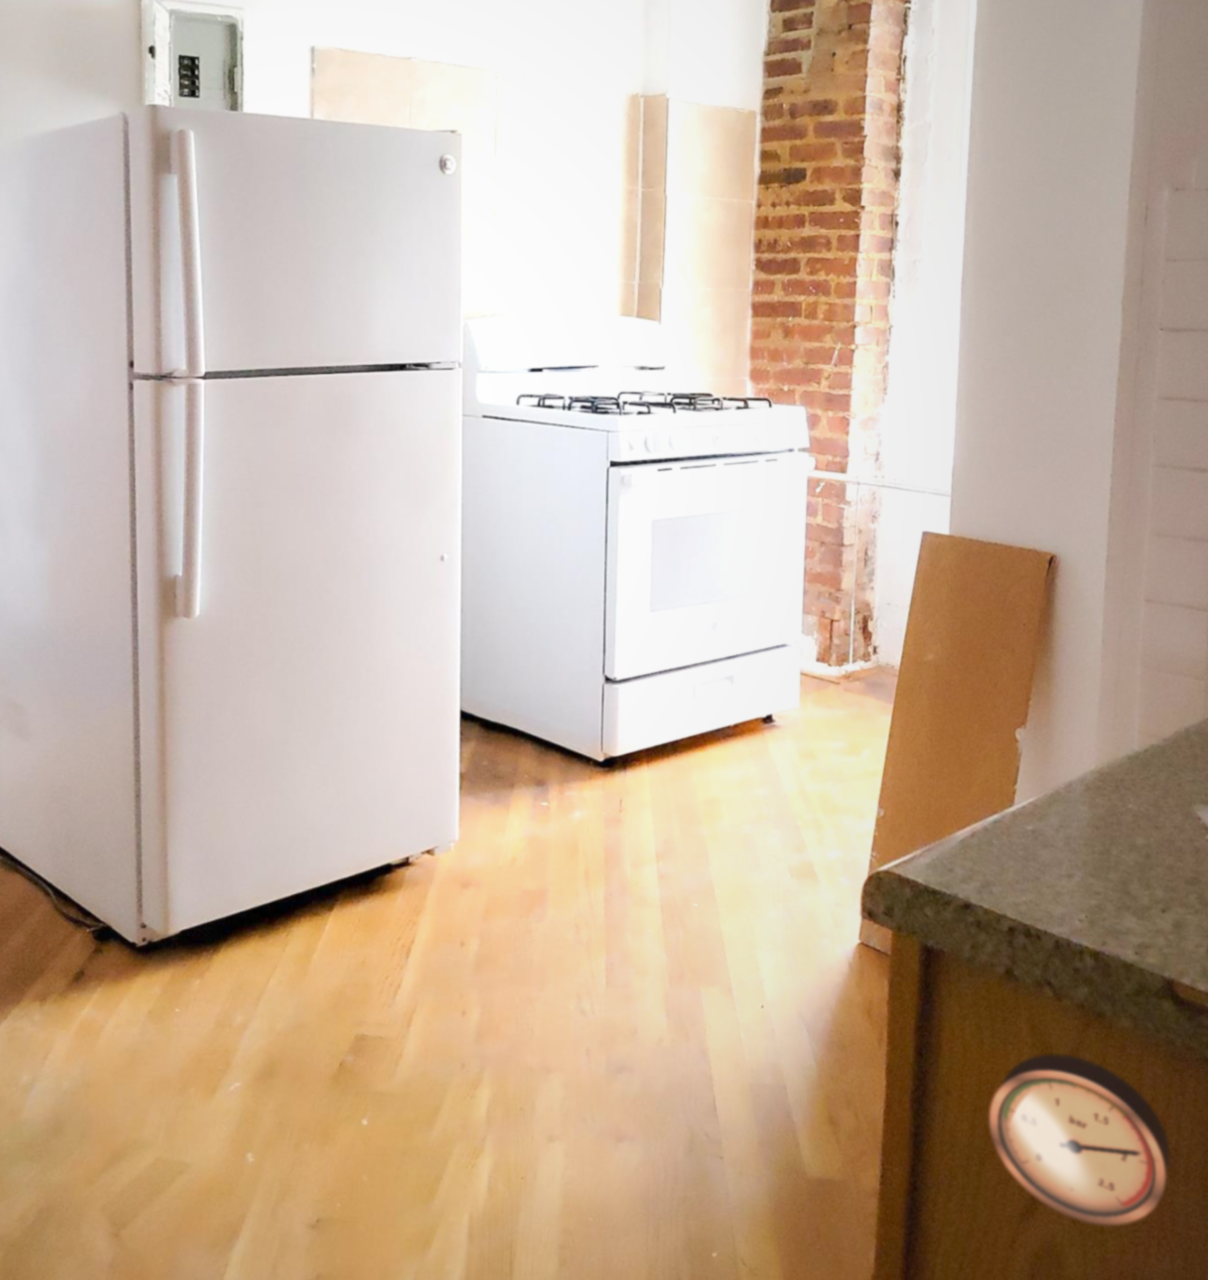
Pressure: 1.9 bar
